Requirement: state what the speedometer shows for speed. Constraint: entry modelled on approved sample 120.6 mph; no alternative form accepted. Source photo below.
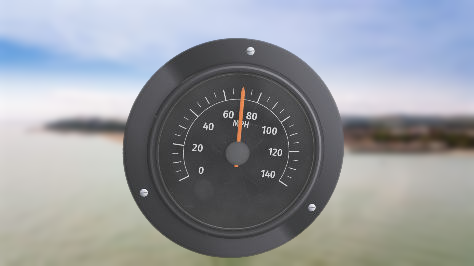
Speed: 70 mph
